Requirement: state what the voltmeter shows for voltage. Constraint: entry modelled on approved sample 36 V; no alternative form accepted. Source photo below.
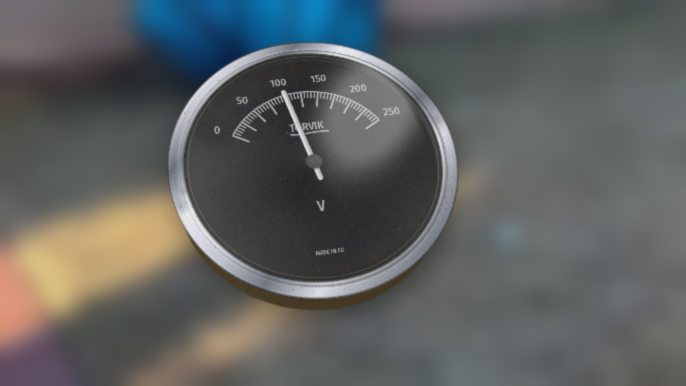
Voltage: 100 V
